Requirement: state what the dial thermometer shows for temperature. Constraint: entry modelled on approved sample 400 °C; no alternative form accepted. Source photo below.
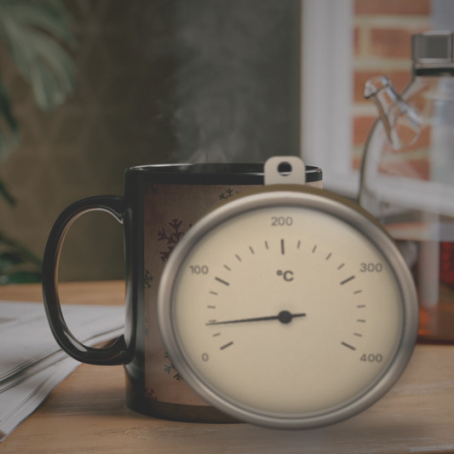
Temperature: 40 °C
